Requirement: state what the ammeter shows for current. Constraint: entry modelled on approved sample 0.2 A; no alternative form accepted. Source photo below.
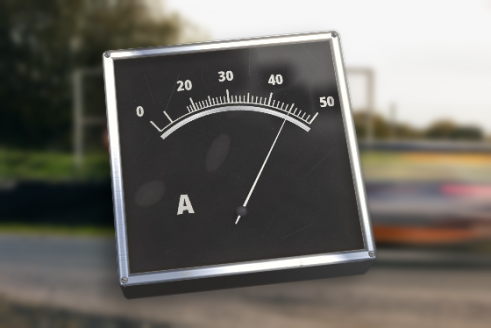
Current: 45 A
